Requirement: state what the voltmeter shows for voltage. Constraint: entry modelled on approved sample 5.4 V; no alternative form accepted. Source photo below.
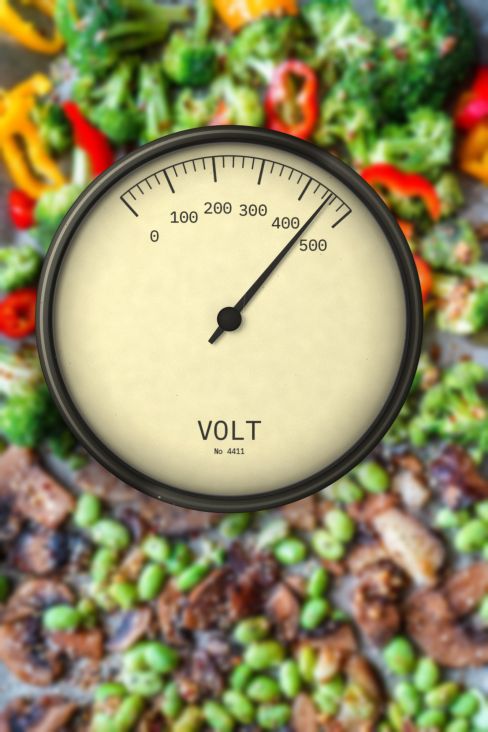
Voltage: 450 V
